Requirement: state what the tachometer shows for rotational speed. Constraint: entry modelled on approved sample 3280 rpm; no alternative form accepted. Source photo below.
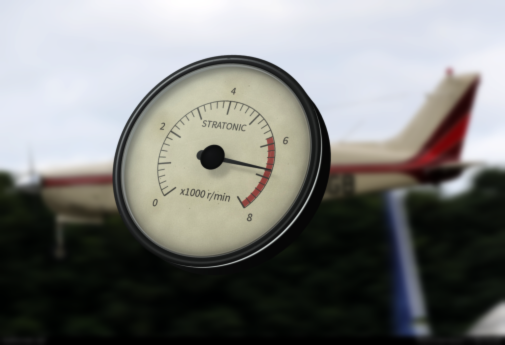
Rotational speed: 6800 rpm
